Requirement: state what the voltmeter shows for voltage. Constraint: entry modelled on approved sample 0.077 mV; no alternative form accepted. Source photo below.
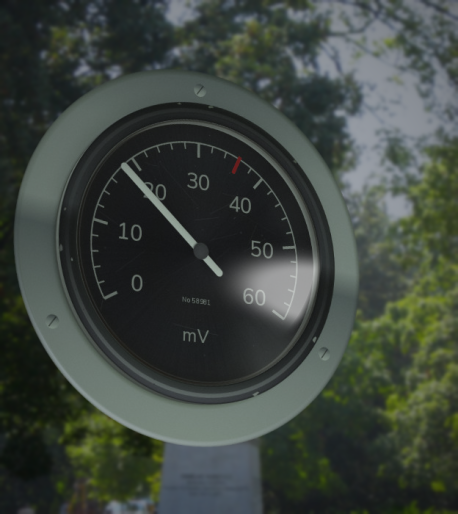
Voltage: 18 mV
